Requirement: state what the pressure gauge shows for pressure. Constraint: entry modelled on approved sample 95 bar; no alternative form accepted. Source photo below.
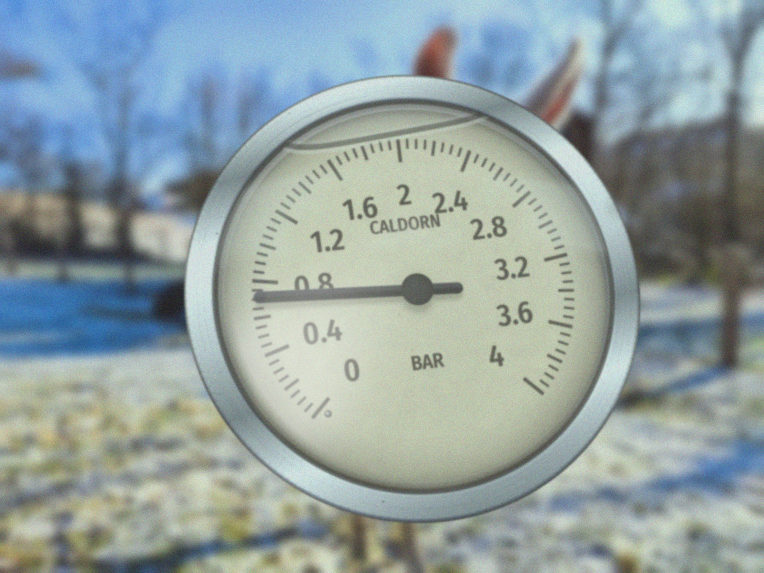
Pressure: 0.7 bar
